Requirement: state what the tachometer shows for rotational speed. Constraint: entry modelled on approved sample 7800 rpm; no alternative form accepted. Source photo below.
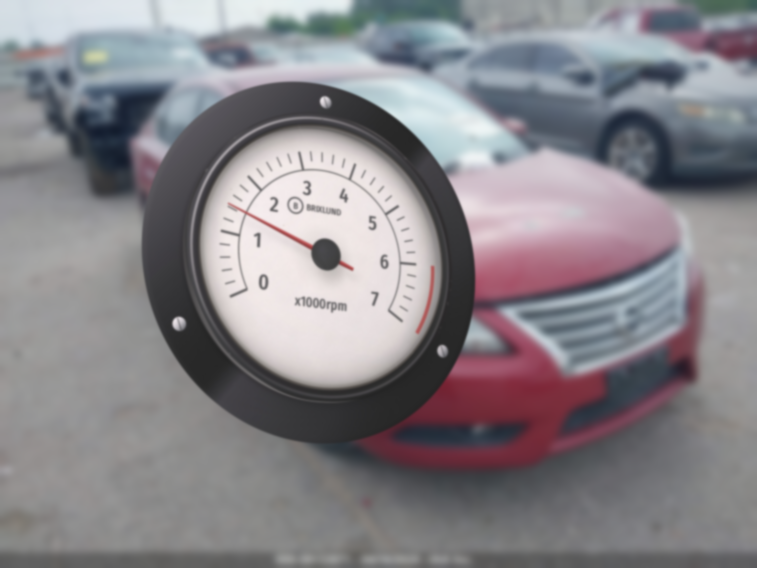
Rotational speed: 1400 rpm
